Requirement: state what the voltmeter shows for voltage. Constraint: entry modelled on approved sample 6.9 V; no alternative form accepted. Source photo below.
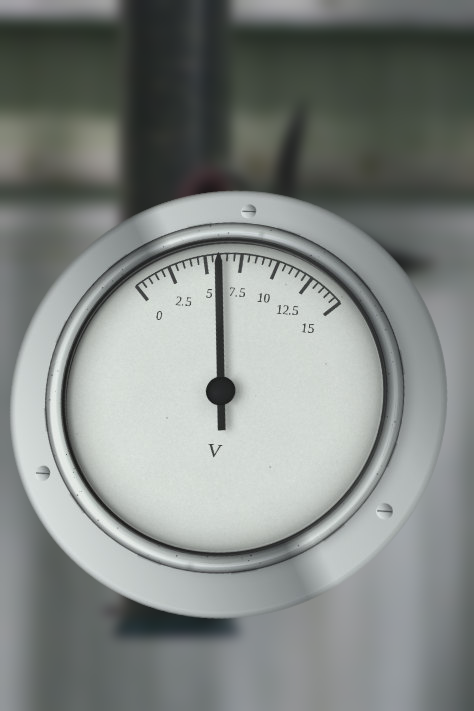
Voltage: 6 V
